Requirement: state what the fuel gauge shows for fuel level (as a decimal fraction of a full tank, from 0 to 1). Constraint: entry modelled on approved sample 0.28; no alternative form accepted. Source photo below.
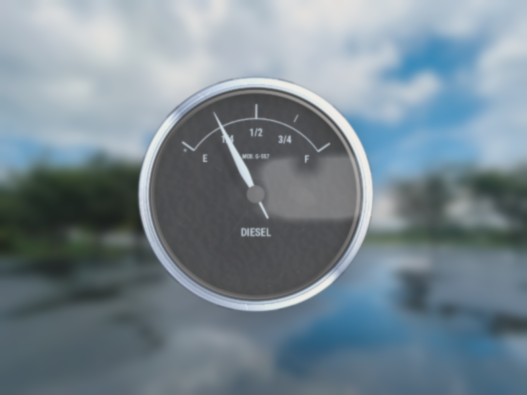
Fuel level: 0.25
